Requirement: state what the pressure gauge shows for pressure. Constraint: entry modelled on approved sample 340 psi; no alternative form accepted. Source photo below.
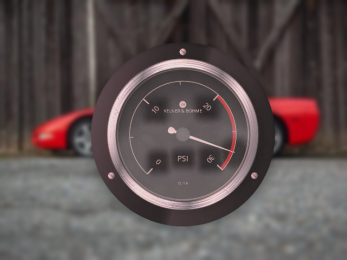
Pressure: 27.5 psi
